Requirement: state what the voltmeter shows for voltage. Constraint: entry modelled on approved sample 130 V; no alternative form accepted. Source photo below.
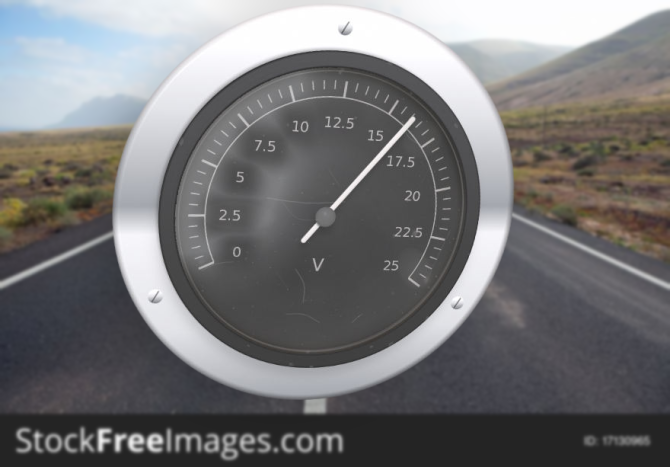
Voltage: 16 V
